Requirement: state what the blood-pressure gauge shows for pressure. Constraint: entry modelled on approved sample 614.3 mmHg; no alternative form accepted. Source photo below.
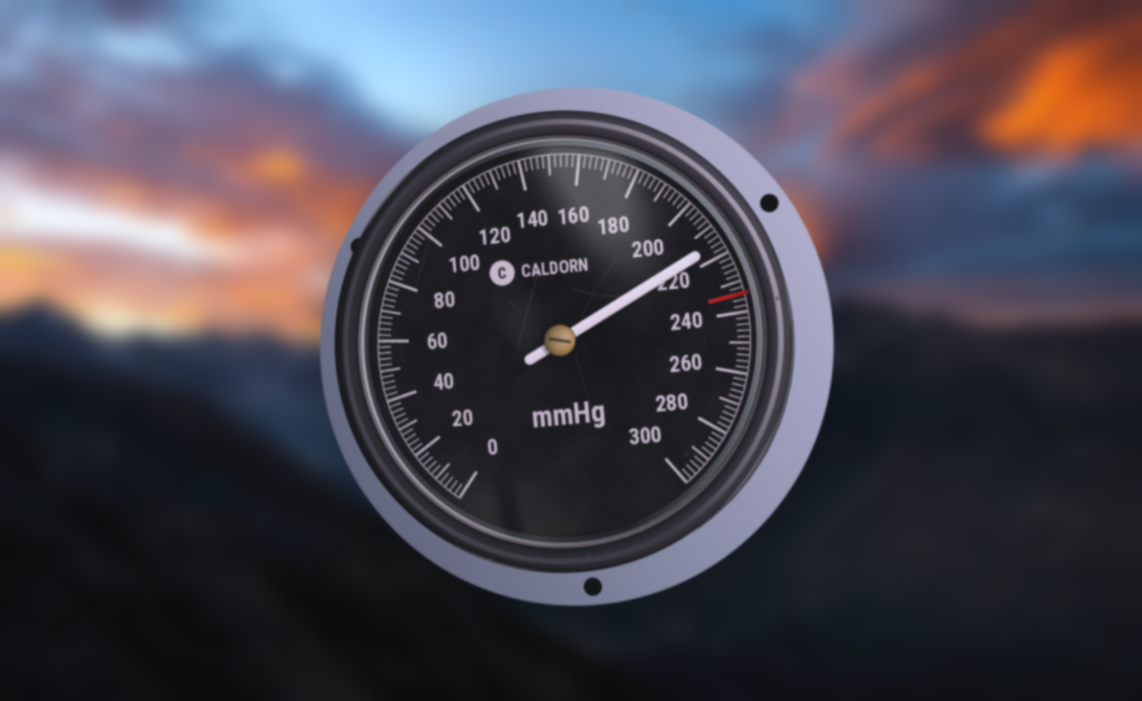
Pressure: 216 mmHg
